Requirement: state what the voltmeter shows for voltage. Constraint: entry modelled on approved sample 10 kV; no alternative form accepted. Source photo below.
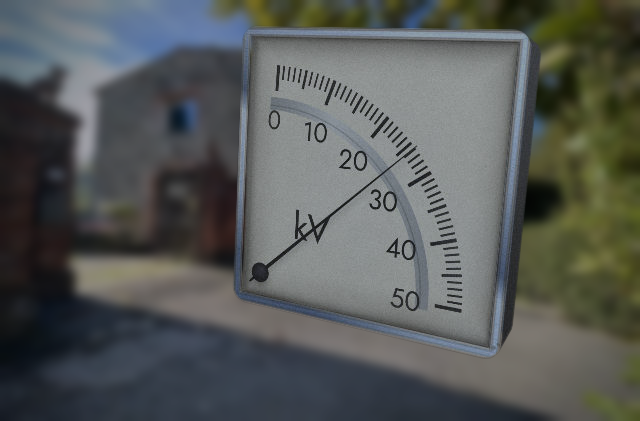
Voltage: 26 kV
